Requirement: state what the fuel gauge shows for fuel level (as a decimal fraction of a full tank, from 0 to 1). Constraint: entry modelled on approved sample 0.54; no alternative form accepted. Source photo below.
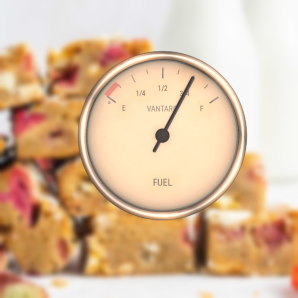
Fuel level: 0.75
